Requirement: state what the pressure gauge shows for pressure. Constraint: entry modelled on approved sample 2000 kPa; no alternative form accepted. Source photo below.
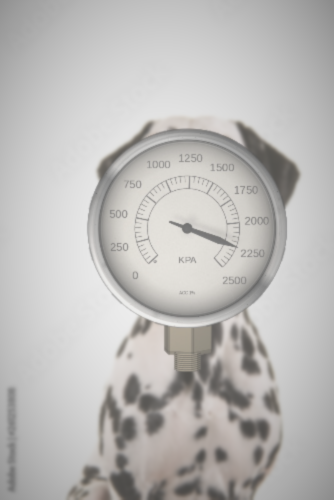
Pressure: 2250 kPa
